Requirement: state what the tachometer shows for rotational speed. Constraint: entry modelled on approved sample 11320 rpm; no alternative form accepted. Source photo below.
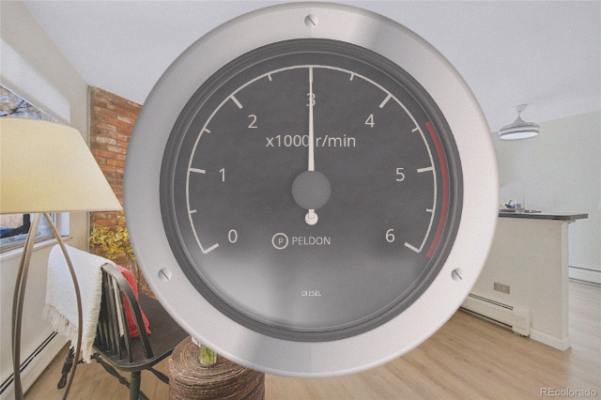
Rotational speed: 3000 rpm
